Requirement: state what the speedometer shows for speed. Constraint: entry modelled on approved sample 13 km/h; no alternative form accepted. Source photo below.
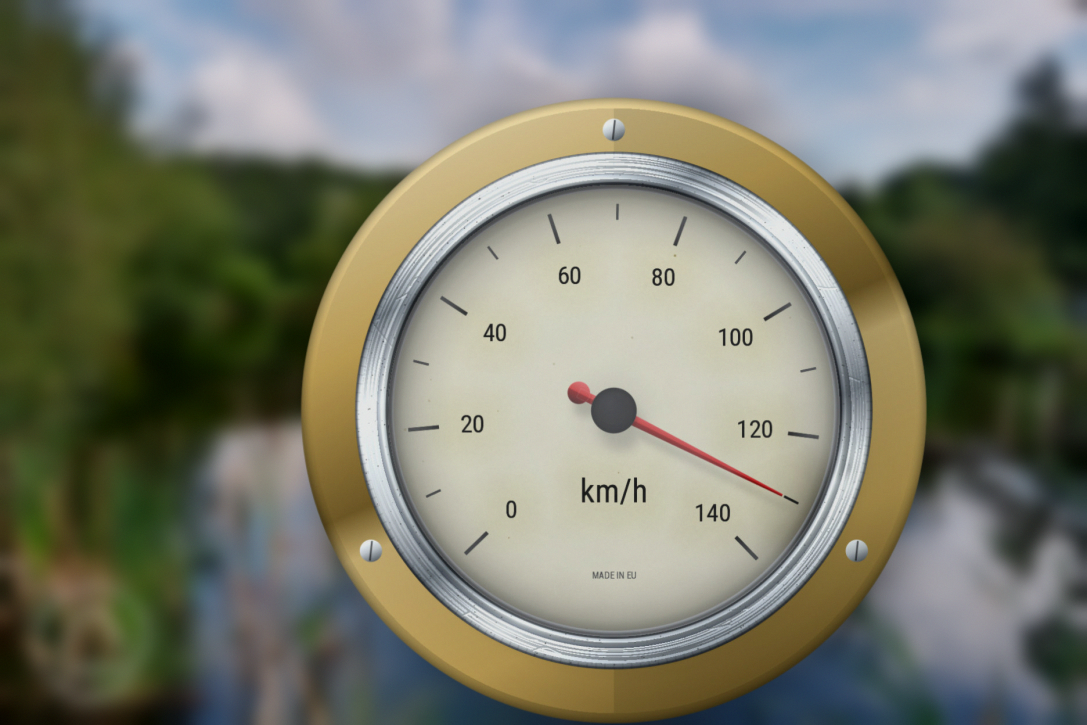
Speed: 130 km/h
